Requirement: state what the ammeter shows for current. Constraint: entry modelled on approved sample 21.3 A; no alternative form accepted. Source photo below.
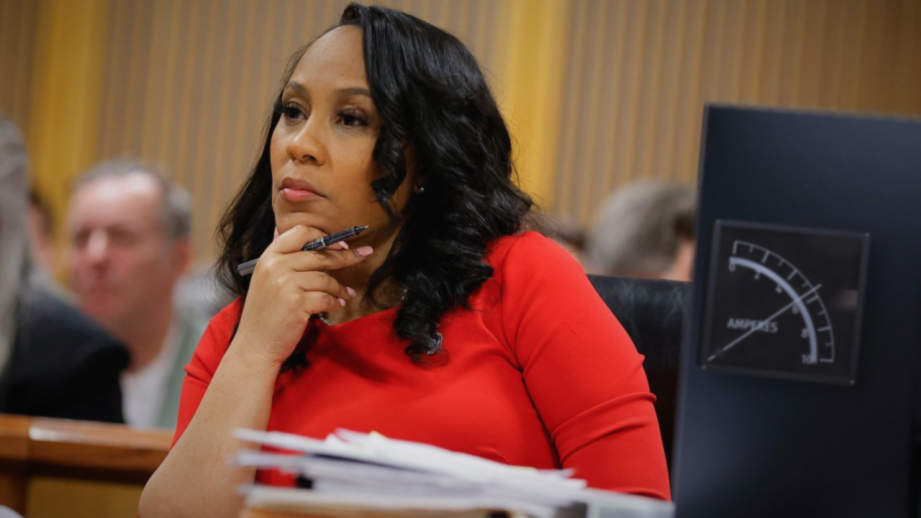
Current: 5.5 A
